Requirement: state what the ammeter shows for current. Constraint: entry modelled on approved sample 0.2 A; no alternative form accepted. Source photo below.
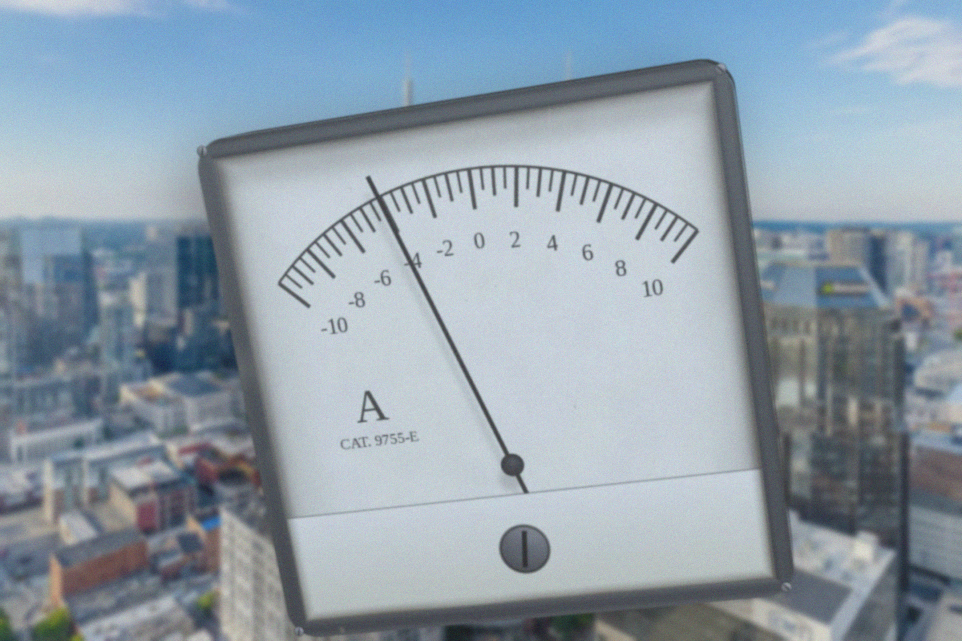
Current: -4 A
